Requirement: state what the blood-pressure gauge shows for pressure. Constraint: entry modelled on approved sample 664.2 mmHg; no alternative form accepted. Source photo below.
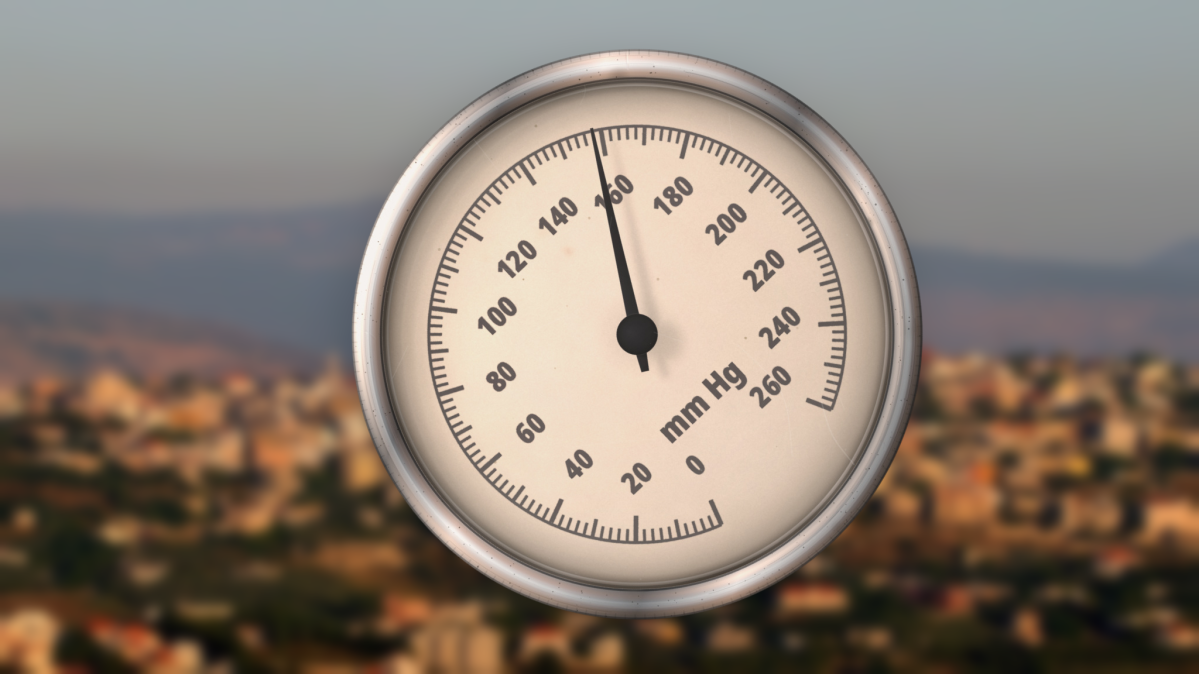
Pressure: 158 mmHg
